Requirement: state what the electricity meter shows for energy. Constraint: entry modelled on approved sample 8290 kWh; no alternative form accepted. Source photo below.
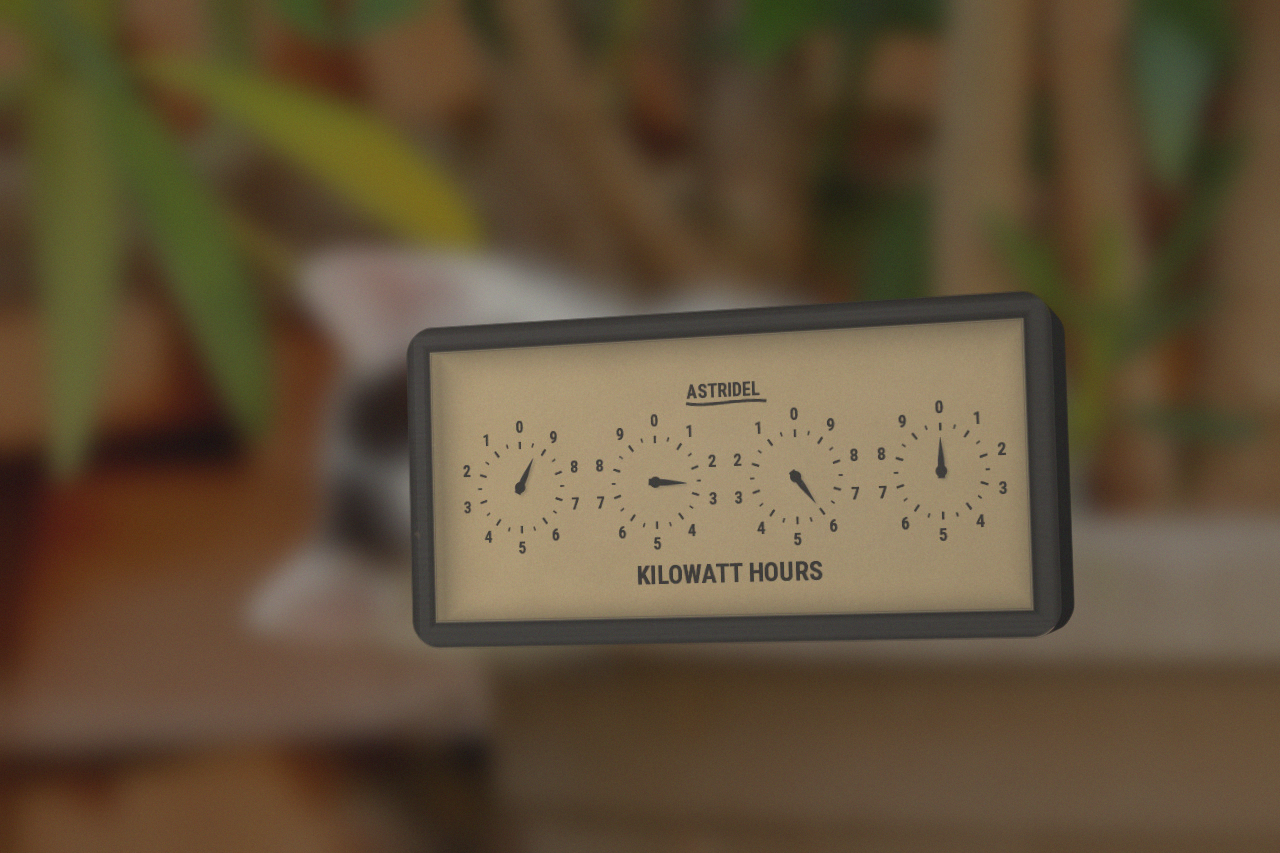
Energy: 9260 kWh
